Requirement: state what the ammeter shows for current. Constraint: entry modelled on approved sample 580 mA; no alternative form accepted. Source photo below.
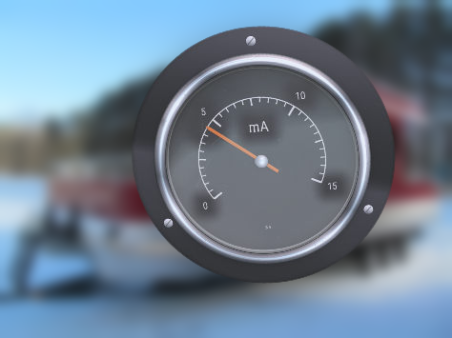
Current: 4.5 mA
